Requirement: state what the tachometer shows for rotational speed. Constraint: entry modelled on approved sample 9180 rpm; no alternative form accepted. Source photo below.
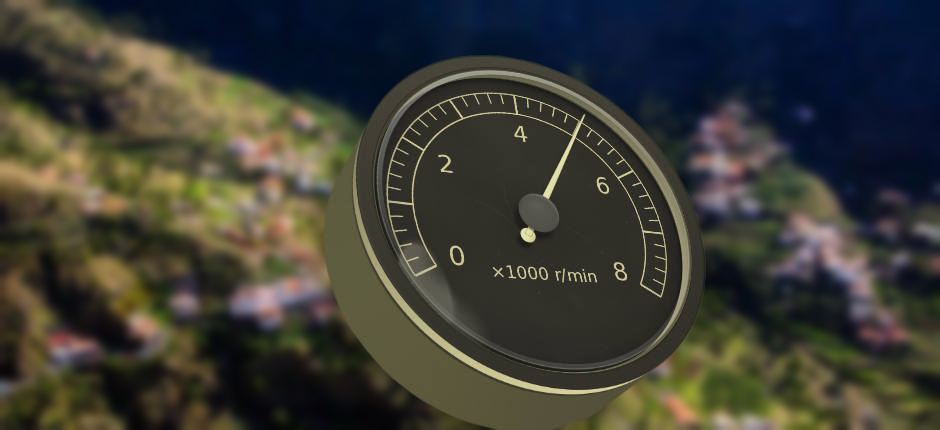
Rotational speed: 5000 rpm
